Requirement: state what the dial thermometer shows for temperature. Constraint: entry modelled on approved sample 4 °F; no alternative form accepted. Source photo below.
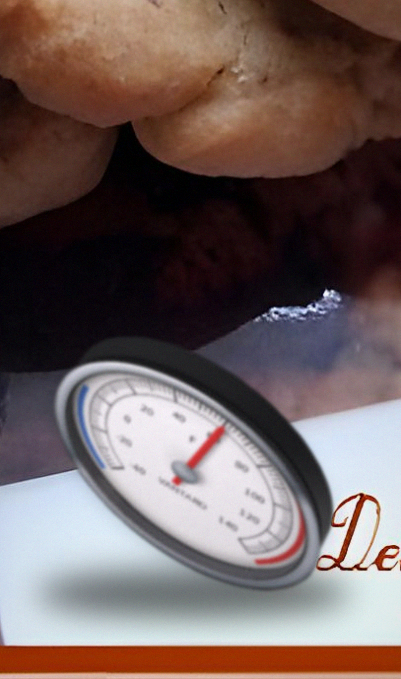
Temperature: 60 °F
